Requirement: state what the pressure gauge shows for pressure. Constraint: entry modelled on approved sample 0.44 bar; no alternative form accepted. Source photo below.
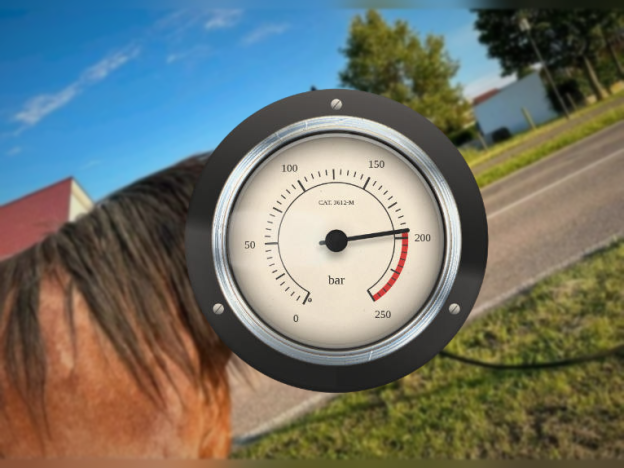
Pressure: 195 bar
